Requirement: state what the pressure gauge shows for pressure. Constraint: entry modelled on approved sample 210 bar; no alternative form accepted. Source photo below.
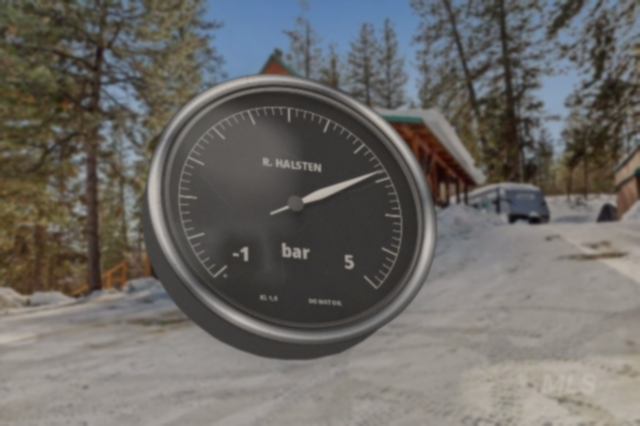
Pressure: 3.4 bar
